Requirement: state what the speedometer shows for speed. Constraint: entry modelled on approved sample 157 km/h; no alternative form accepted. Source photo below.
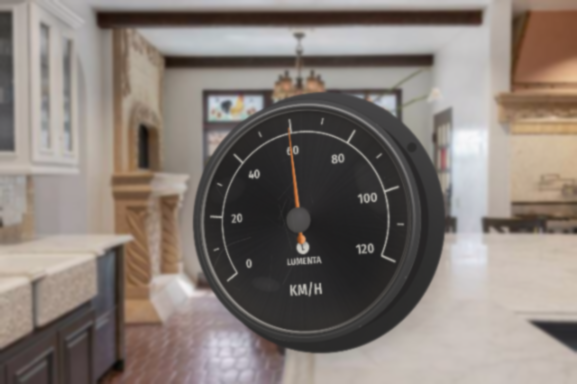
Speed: 60 km/h
